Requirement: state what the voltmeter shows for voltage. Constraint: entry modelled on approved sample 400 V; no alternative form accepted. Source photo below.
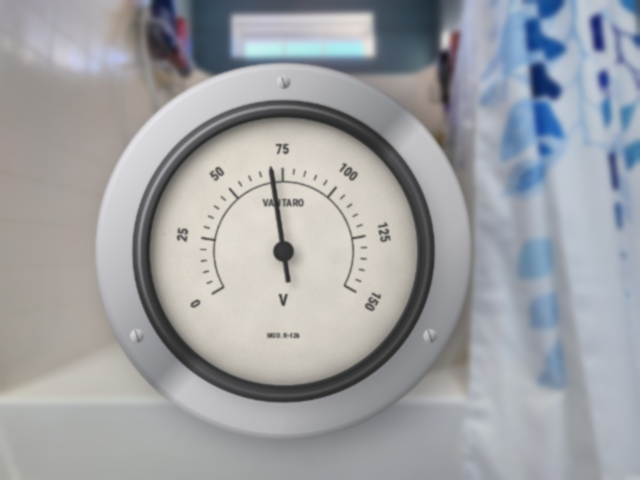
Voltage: 70 V
